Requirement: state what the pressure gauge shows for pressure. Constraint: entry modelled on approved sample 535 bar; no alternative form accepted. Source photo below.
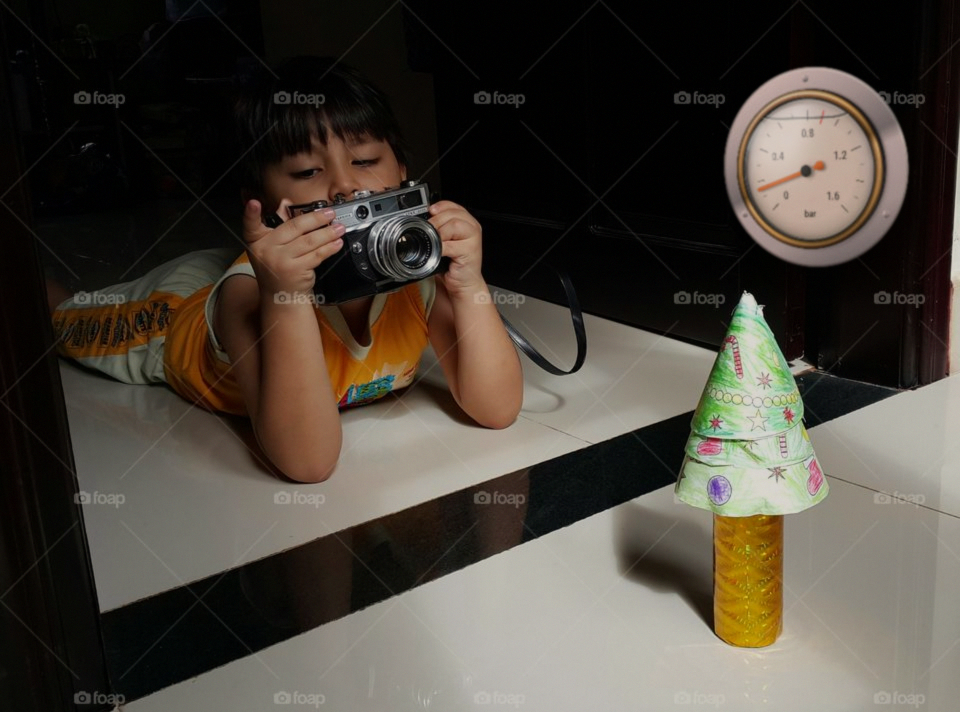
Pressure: 0.15 bar
